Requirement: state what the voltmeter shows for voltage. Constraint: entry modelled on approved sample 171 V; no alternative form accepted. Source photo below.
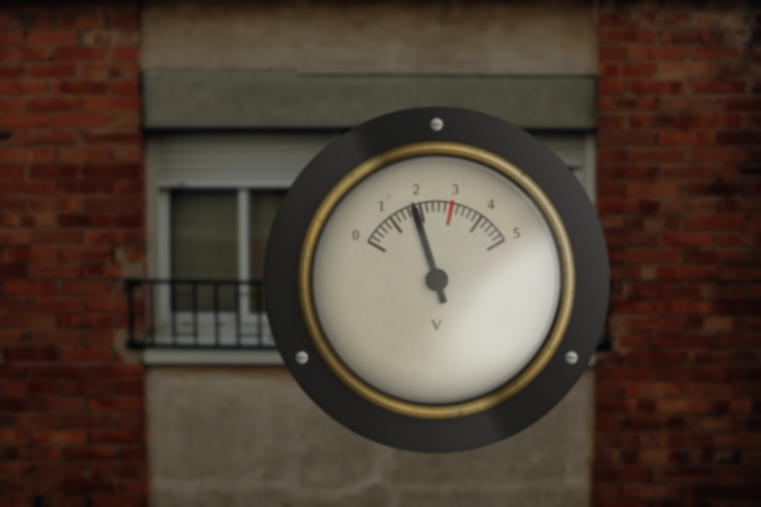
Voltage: 1.8 V
